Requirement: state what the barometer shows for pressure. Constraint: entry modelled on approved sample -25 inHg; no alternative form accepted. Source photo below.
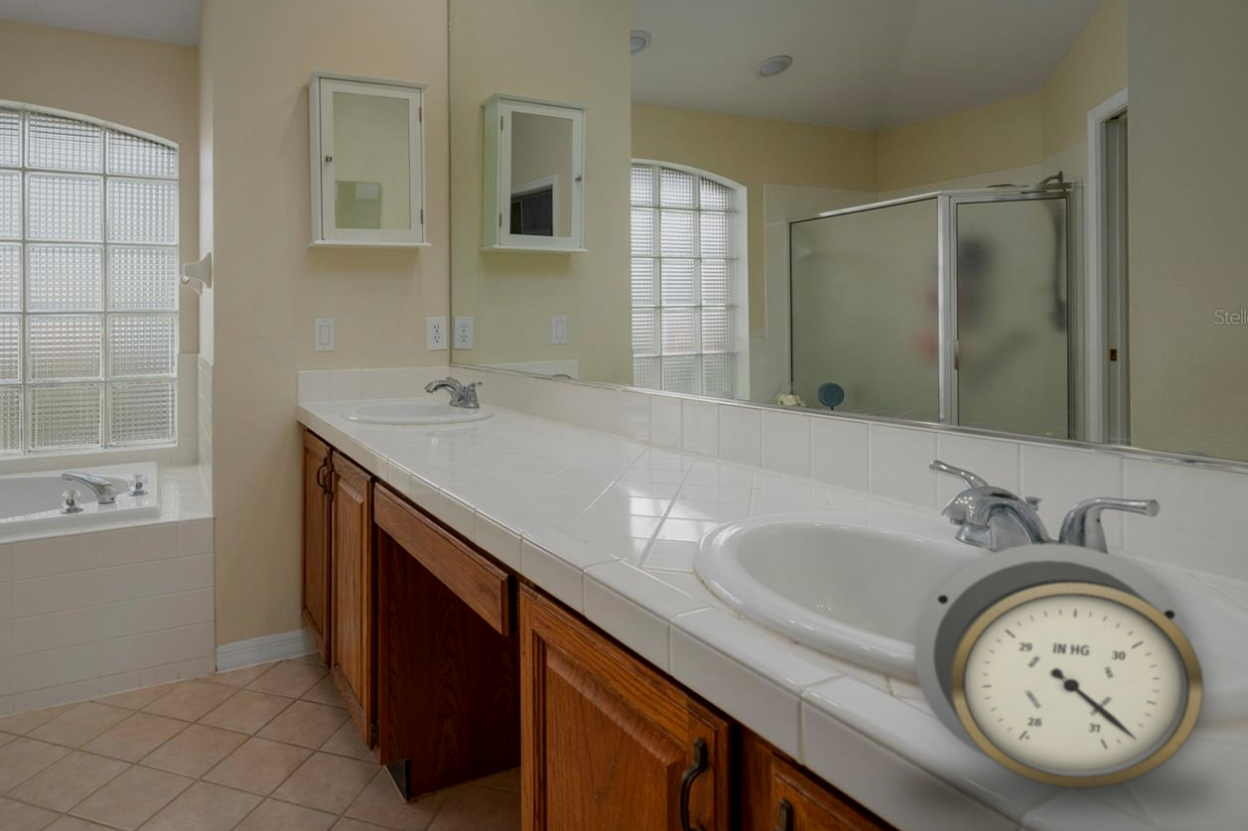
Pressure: 30.8 inHg
